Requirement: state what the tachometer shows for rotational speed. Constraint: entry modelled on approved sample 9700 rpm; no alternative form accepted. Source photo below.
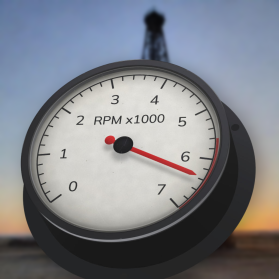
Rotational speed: 6400 rpm
